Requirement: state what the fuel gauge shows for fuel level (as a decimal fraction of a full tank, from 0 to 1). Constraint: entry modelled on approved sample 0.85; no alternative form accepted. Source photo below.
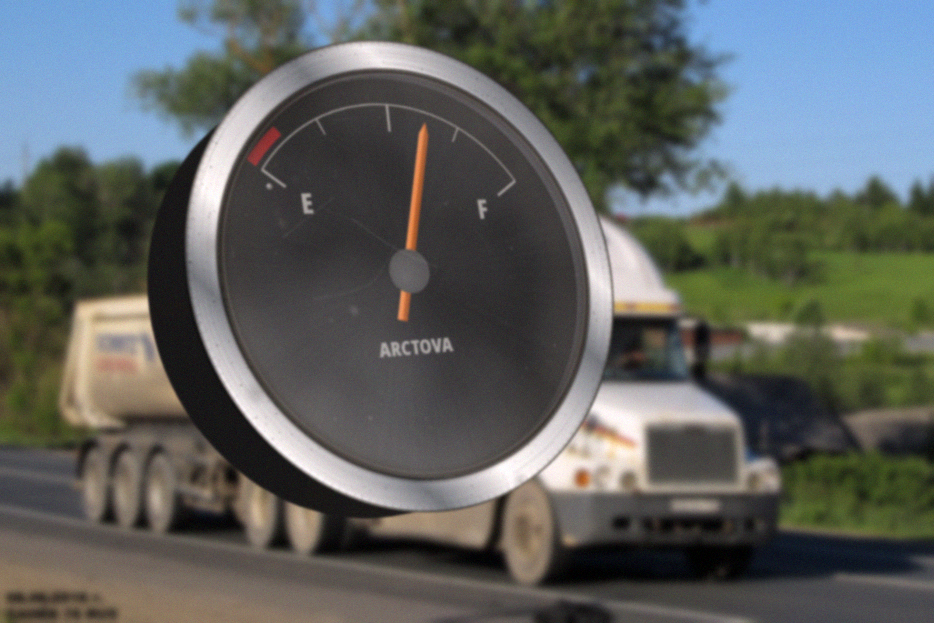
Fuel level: 0.625
